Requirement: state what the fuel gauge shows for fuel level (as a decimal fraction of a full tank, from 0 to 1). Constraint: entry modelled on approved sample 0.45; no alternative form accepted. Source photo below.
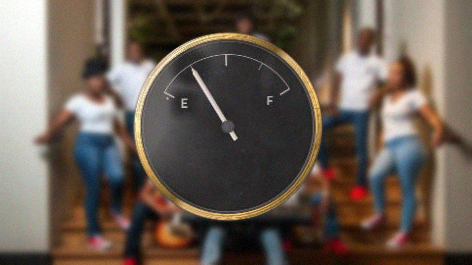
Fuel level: 0.25
